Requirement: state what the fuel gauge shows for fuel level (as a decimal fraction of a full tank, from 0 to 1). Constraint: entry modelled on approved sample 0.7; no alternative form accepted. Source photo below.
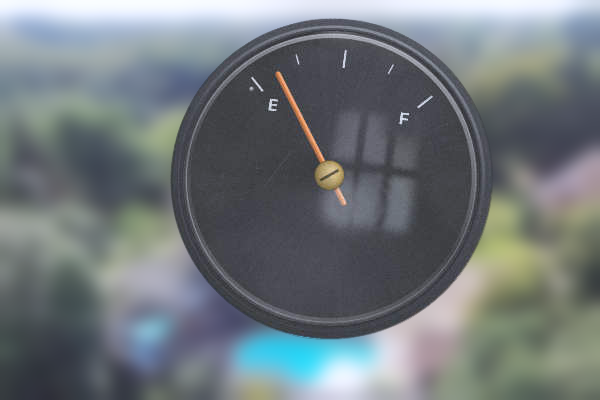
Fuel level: 0.125
